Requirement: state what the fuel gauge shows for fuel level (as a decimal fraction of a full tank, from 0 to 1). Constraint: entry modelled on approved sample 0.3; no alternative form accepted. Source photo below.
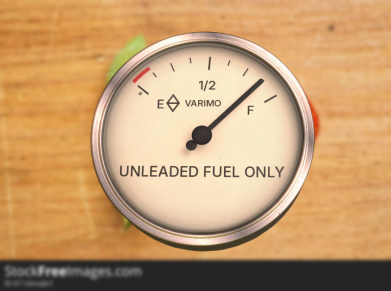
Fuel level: 0.875
